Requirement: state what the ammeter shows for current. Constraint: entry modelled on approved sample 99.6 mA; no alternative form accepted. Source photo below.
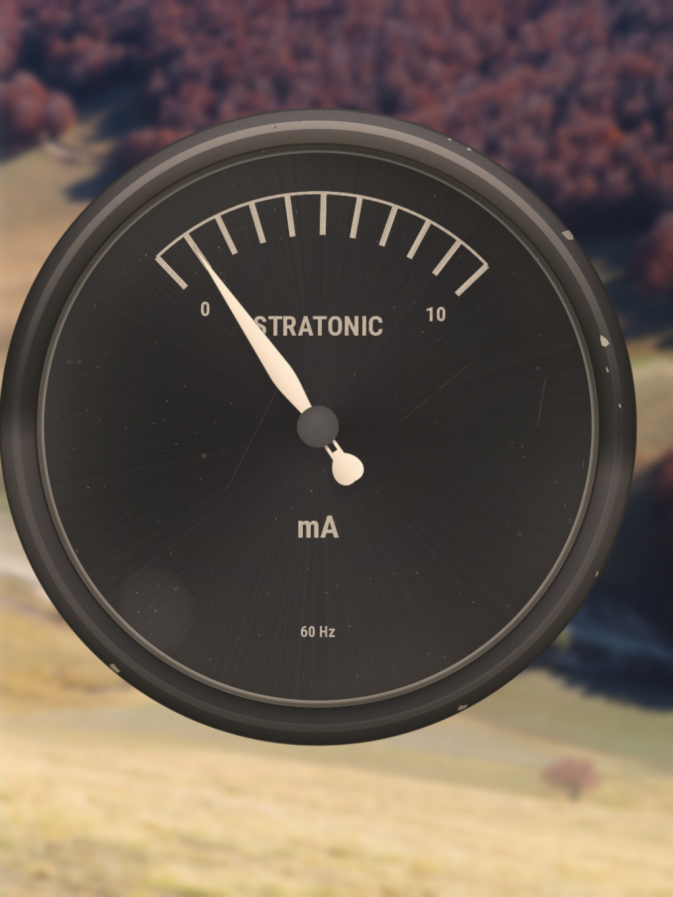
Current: 1 mA
